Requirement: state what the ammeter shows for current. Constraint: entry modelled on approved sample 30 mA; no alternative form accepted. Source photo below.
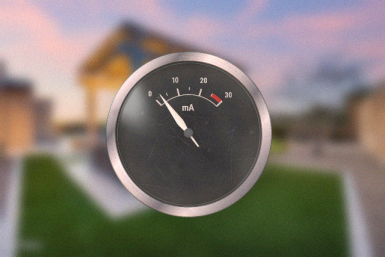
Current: 2.5 mA
